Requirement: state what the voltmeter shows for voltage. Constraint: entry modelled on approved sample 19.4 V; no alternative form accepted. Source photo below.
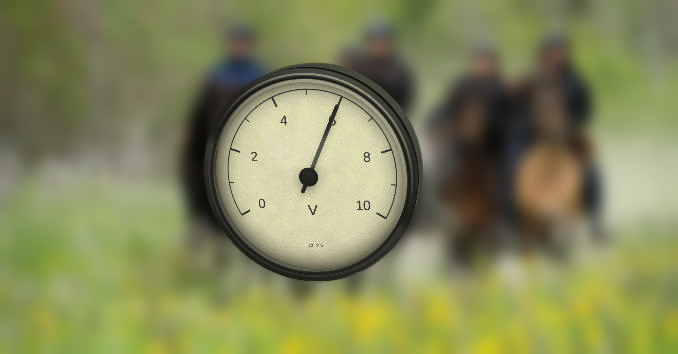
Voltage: 6 V
